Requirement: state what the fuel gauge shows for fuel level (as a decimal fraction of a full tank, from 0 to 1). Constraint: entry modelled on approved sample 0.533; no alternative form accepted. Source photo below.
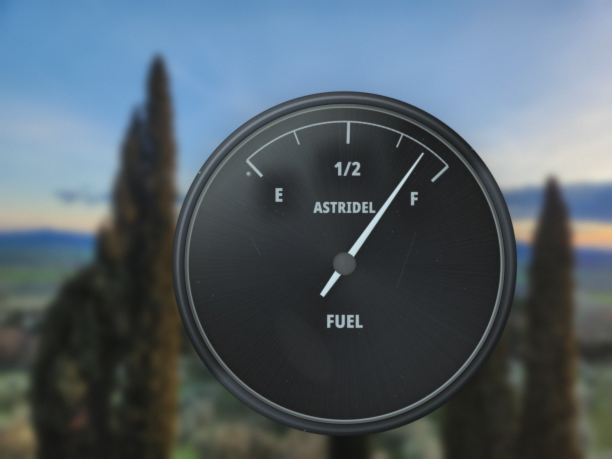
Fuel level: 0.875
